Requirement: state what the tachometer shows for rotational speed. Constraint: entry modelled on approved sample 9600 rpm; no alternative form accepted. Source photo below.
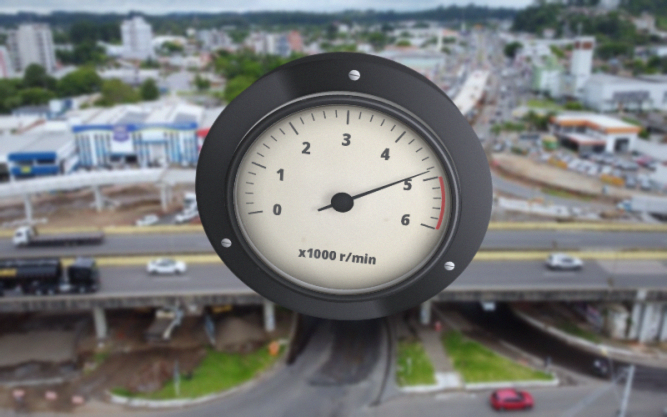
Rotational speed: 4800 rpm
